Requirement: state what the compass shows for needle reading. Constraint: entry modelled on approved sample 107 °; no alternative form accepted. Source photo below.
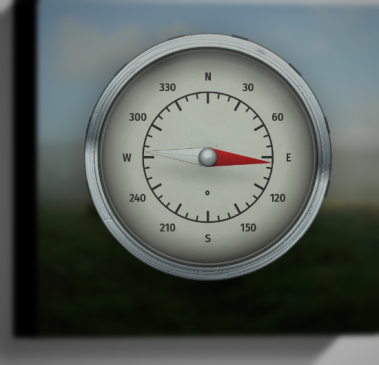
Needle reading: 95 °
